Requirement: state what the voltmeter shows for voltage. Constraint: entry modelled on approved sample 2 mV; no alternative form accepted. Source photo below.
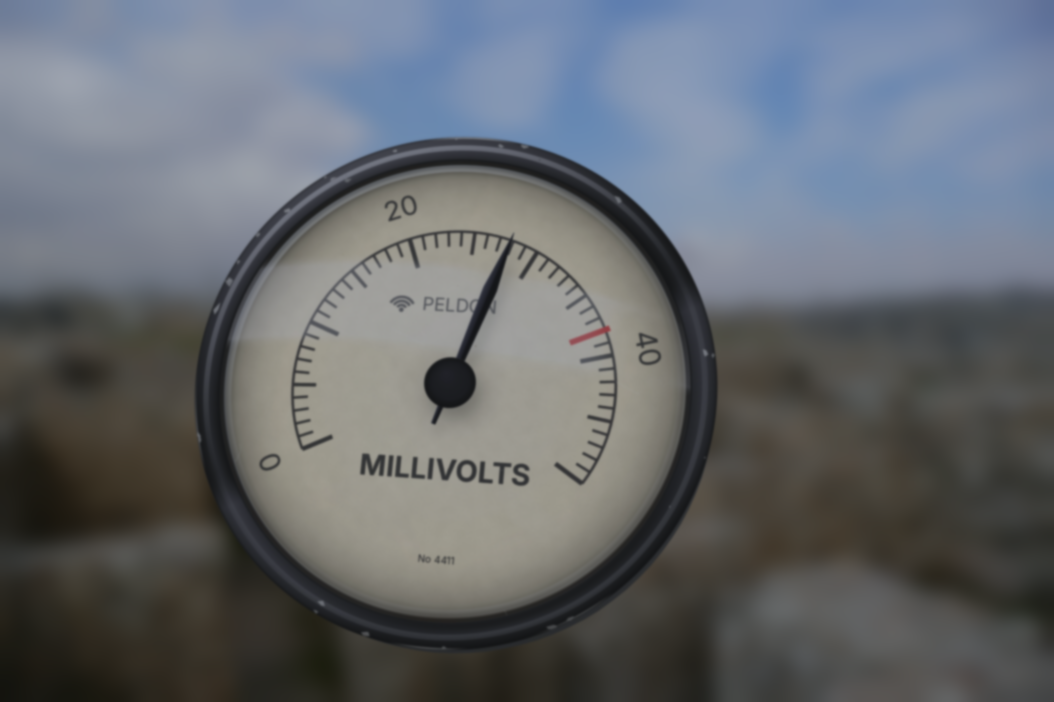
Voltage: 28 mV
